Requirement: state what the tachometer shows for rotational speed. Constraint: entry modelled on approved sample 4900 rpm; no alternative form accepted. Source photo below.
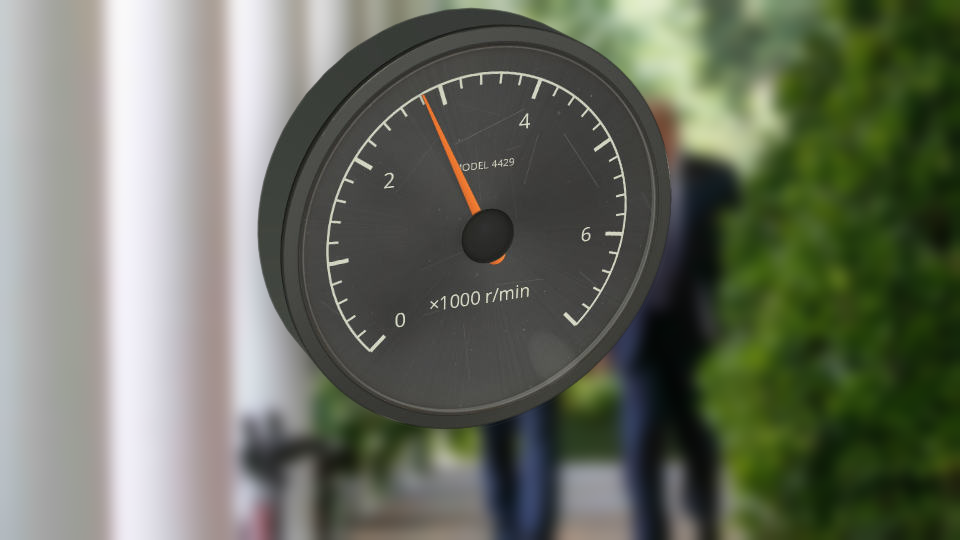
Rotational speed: 2800 rpm
